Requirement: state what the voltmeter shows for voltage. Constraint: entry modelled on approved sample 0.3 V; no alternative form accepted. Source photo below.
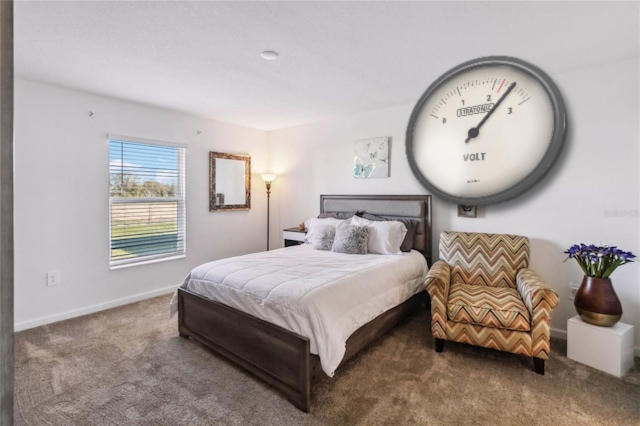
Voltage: 2.5 V
